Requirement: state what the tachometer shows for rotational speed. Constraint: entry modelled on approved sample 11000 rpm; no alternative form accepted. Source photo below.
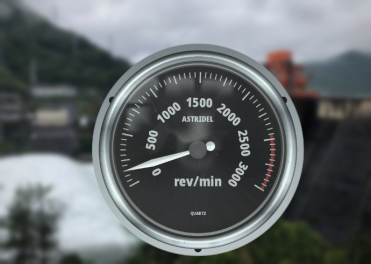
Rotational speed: 150 rpm
